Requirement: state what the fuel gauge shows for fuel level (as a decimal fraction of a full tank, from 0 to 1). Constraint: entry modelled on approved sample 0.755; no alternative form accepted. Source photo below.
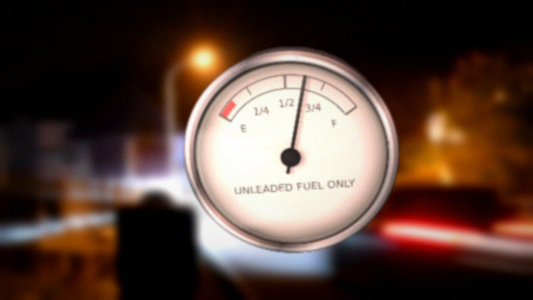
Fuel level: 0.625
